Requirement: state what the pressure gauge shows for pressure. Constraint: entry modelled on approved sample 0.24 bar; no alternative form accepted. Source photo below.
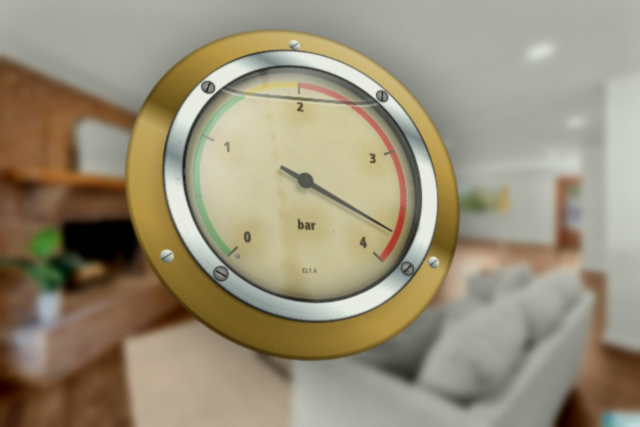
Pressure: 3.75 bar
